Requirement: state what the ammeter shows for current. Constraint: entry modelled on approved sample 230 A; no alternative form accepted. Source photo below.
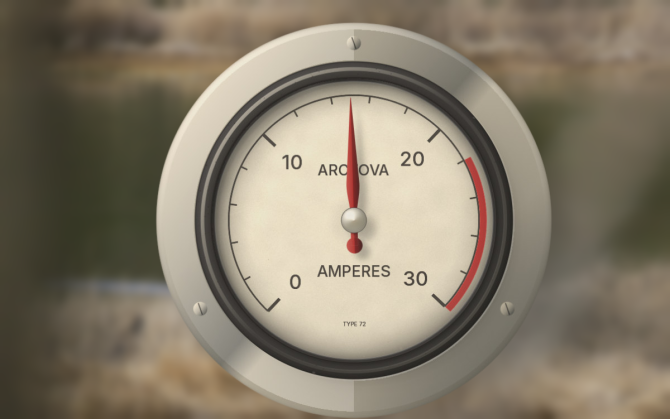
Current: 15 A
